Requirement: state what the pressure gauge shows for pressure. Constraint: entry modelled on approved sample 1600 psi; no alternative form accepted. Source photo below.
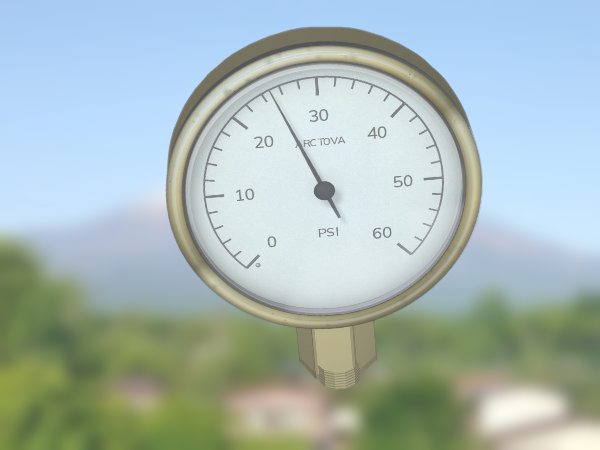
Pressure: 25 psi
